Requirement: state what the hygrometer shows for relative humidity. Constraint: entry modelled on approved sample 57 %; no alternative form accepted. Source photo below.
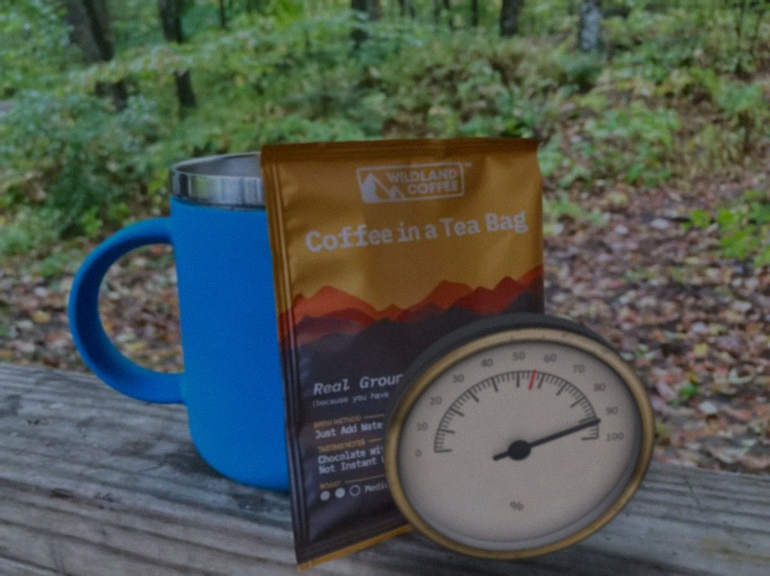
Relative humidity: 90 %
